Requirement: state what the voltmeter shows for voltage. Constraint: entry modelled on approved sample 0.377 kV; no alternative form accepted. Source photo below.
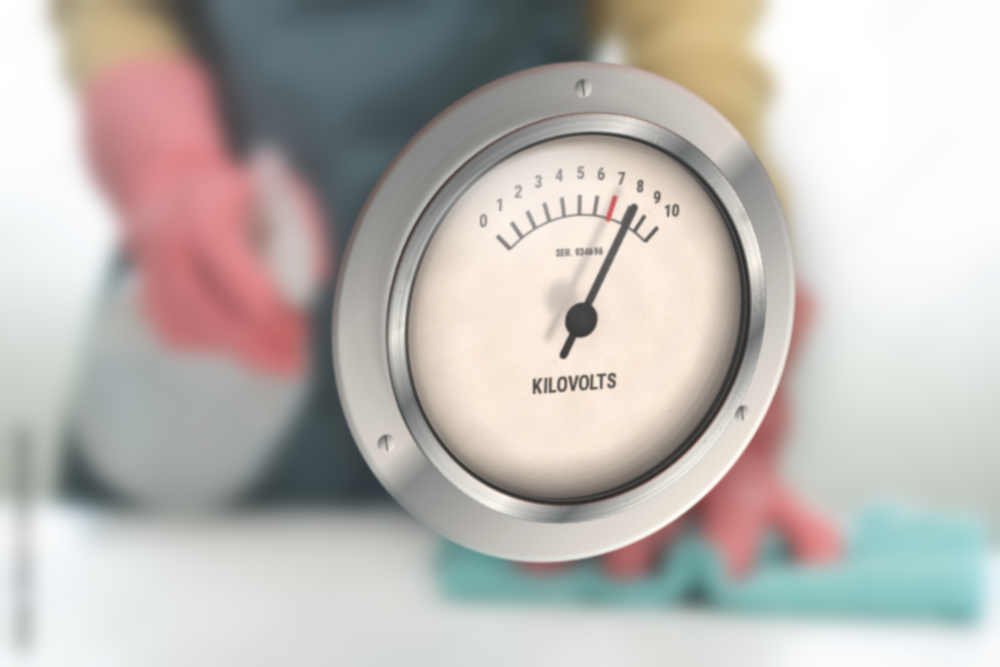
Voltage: 8 kV
